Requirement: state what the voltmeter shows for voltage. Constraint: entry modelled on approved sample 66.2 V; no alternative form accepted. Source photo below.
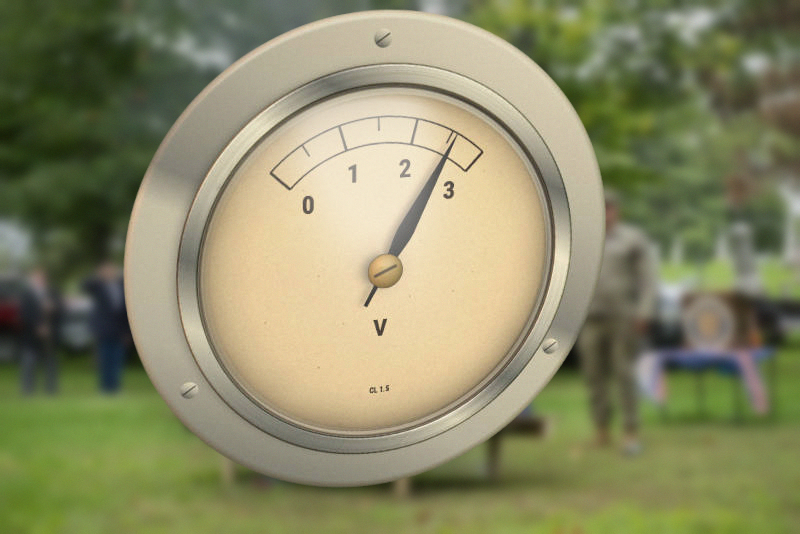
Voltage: 2.5 V
